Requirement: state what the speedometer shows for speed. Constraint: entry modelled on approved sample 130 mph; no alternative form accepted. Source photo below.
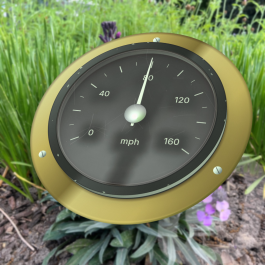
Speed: 80 mph
